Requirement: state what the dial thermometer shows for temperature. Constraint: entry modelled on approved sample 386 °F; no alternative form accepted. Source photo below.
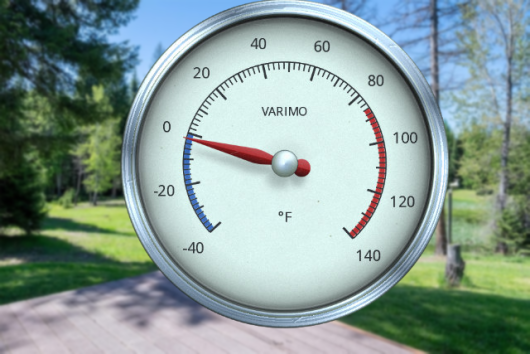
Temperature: -2 °F
